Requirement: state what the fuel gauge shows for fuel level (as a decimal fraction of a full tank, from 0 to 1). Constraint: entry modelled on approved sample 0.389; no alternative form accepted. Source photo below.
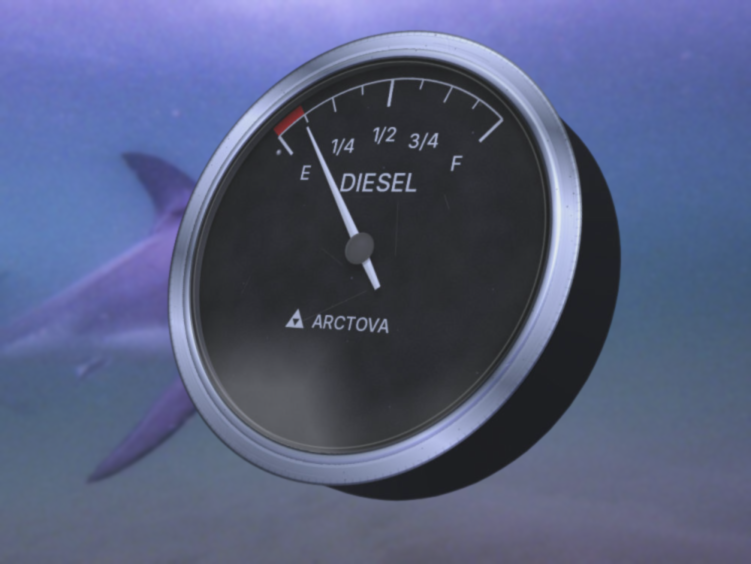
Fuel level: 0.125
